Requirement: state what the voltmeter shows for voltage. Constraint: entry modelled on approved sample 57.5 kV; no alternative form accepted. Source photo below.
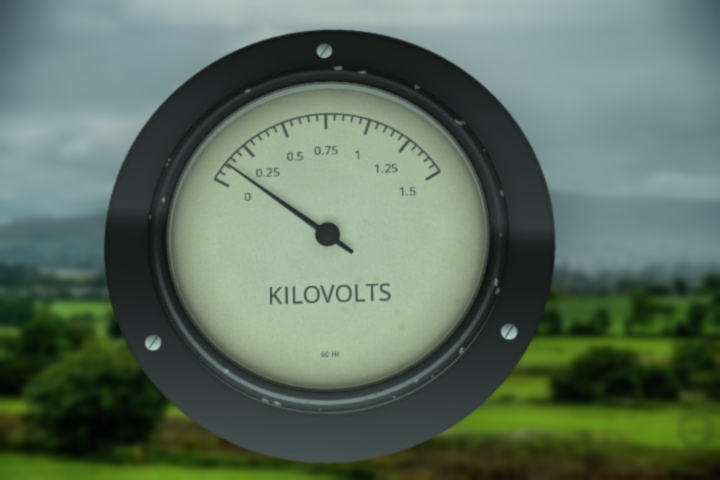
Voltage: 0.1 kV
